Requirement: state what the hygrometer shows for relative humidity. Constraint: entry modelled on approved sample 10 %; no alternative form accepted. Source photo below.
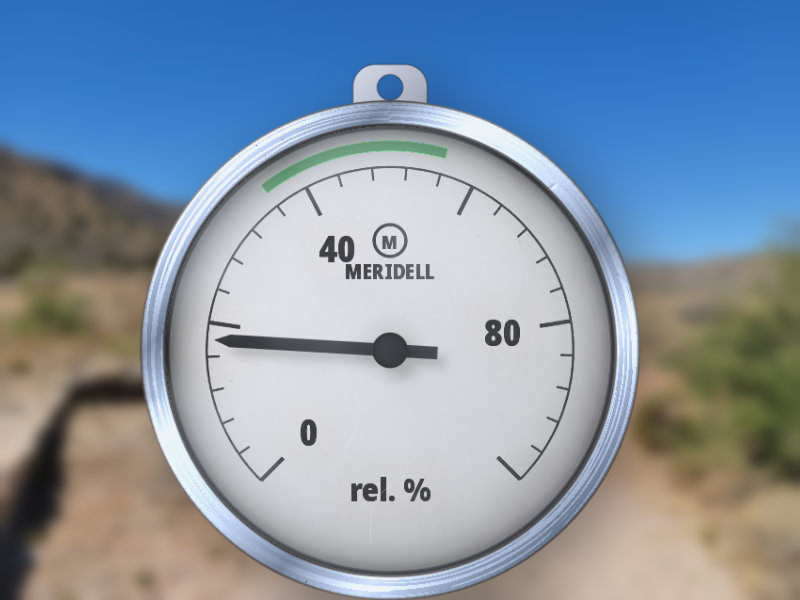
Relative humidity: 18 %
